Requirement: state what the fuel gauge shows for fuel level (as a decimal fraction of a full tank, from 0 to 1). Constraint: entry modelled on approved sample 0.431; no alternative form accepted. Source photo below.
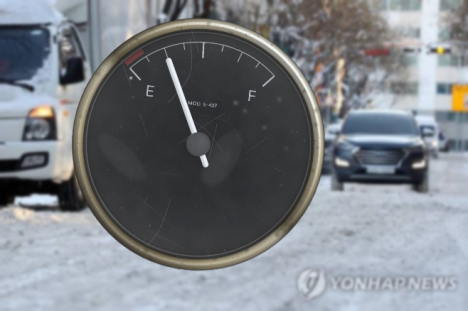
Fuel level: 0.25
